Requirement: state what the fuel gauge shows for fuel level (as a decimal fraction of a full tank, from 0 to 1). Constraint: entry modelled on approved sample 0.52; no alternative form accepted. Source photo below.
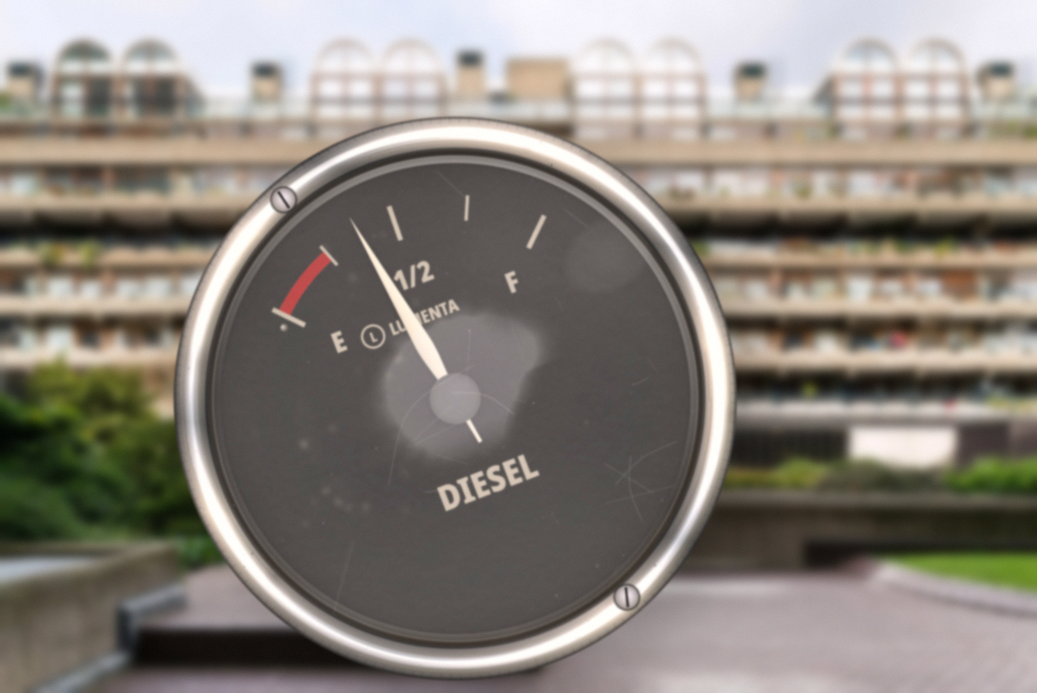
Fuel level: 0.375
